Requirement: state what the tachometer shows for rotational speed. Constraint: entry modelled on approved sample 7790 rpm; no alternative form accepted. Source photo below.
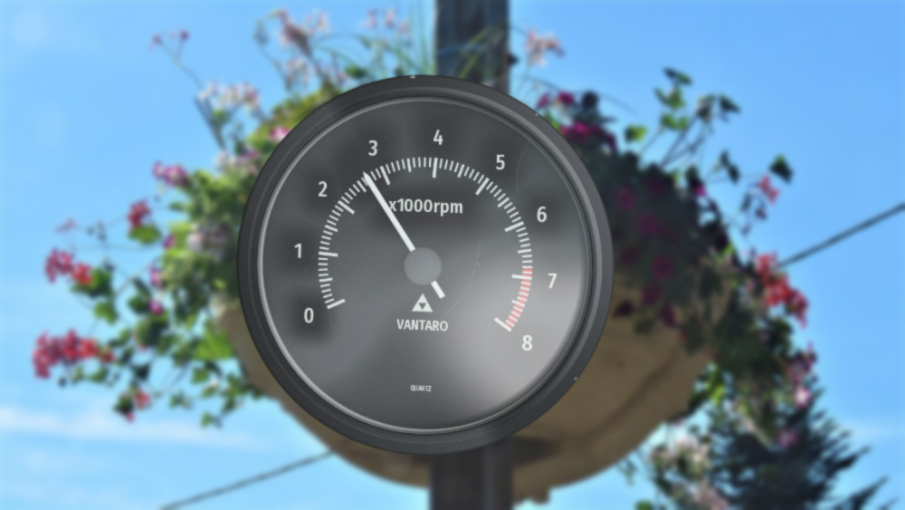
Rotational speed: 2700 rpm
